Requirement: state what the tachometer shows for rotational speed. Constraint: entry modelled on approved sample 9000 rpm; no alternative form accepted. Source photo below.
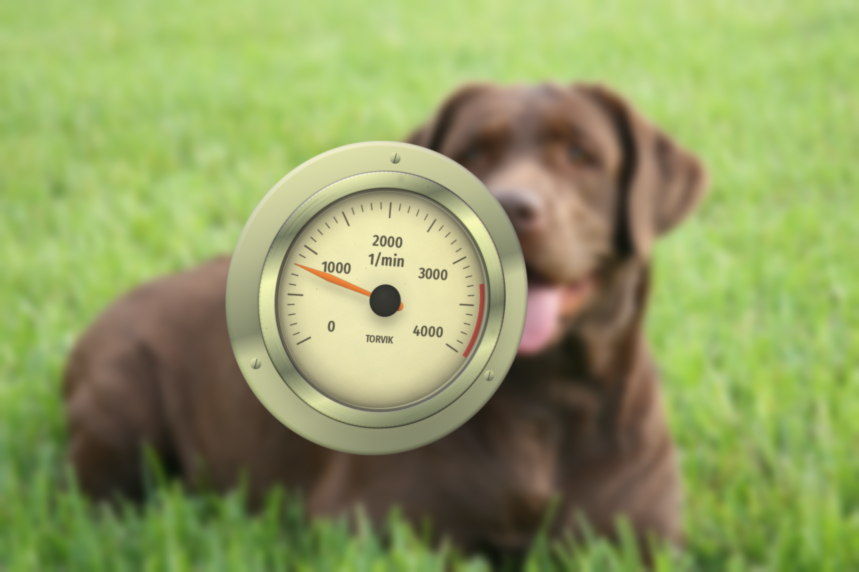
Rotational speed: 800 rpm
